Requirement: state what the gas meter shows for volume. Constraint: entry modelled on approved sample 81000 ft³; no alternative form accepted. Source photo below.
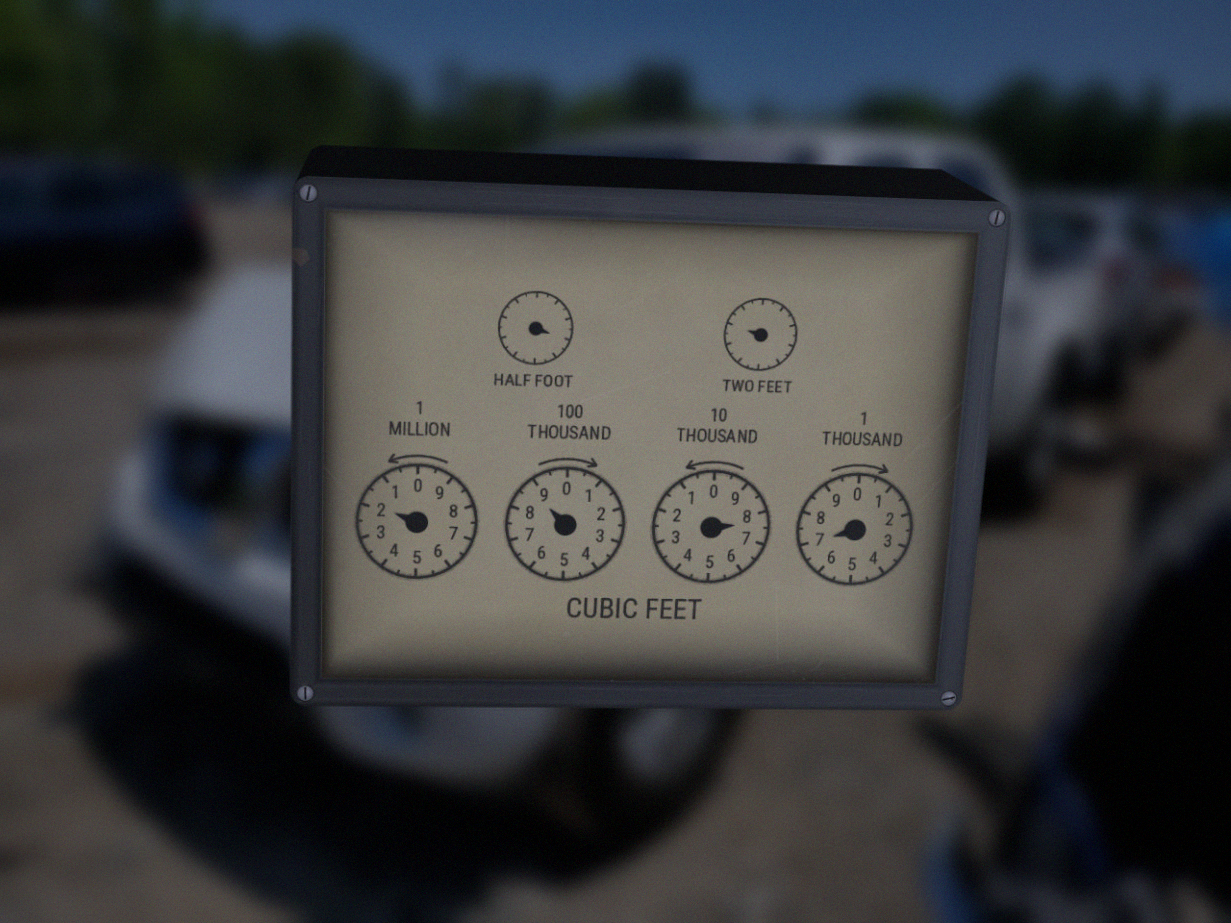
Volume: 187700 ft³
